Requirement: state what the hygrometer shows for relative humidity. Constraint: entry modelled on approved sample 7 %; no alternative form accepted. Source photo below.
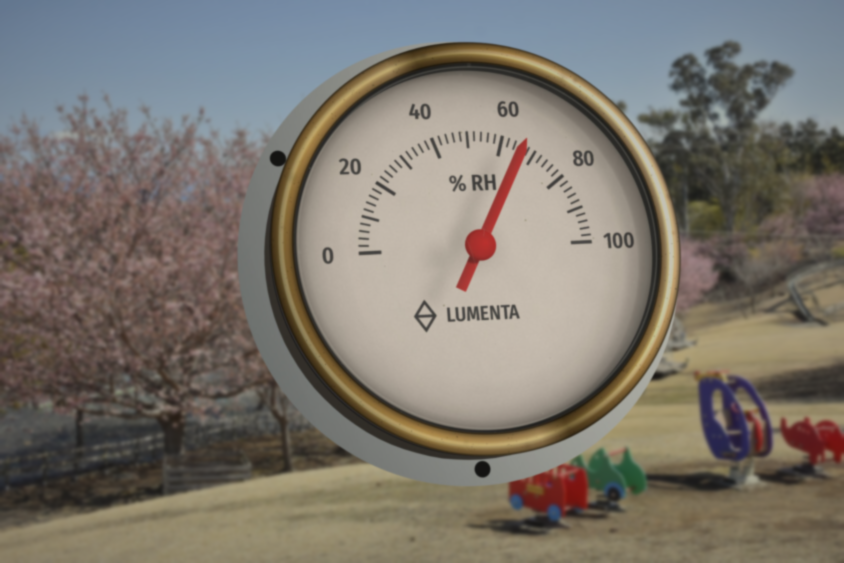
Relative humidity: 66 %
